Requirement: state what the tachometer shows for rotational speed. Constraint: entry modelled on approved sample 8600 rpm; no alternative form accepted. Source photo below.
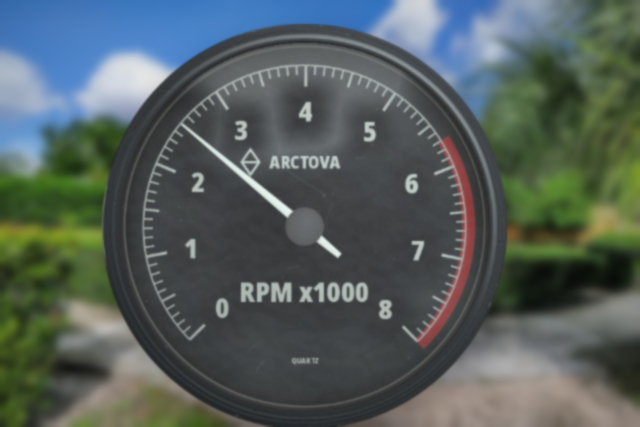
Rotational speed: 2500 rpm
